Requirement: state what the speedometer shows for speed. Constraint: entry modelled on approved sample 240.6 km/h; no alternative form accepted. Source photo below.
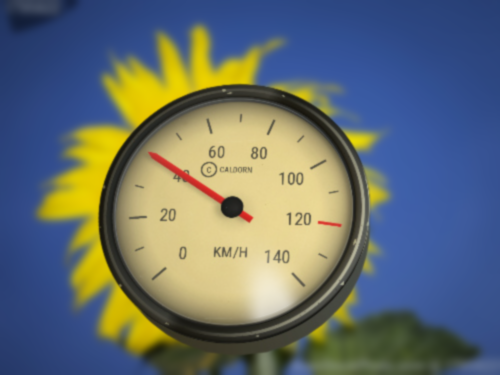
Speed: 40 km/h
